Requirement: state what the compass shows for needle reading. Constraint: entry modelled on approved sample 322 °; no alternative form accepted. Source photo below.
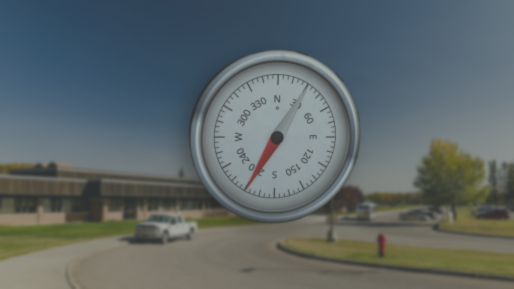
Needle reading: 210 °
